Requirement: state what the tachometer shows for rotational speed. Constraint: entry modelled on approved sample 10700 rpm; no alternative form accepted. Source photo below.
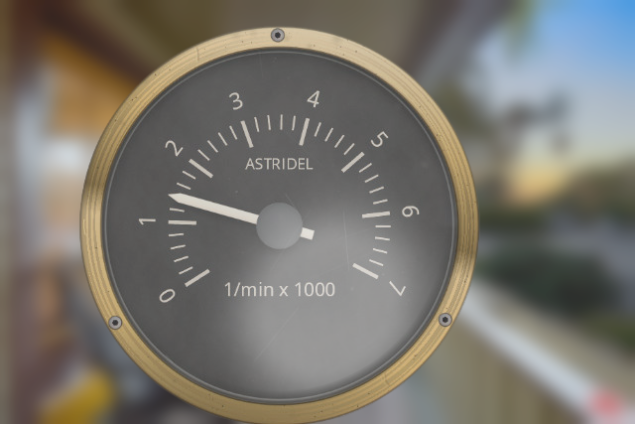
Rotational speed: 1400 rpm
